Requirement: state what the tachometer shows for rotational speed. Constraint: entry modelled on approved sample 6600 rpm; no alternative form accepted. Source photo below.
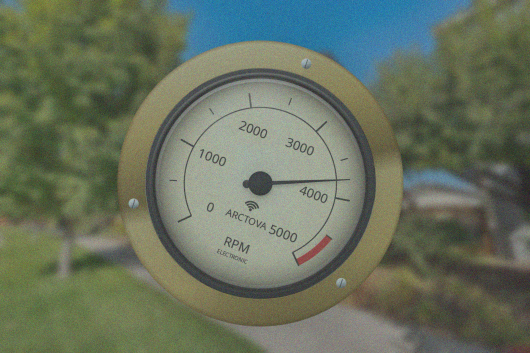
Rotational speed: 3750 rpm
